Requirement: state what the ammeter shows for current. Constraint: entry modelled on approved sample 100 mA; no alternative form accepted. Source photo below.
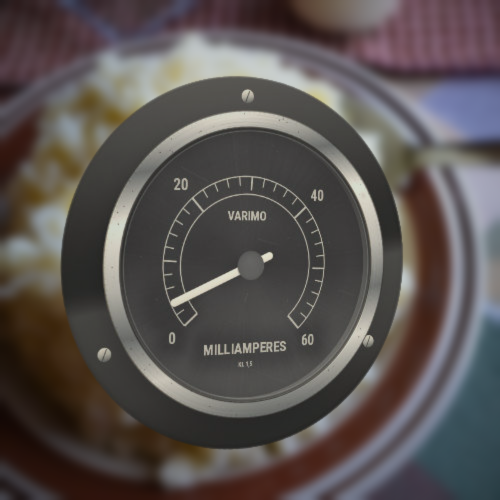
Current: 4 mA
